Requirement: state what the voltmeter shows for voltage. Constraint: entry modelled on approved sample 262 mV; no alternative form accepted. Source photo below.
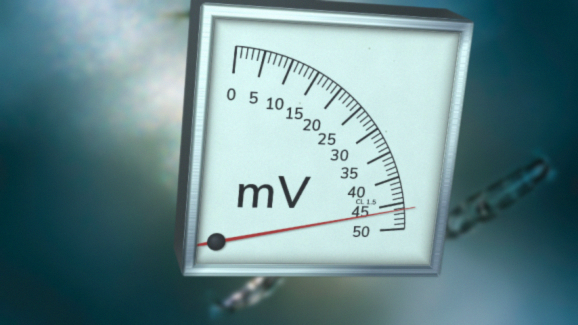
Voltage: 46 mV
